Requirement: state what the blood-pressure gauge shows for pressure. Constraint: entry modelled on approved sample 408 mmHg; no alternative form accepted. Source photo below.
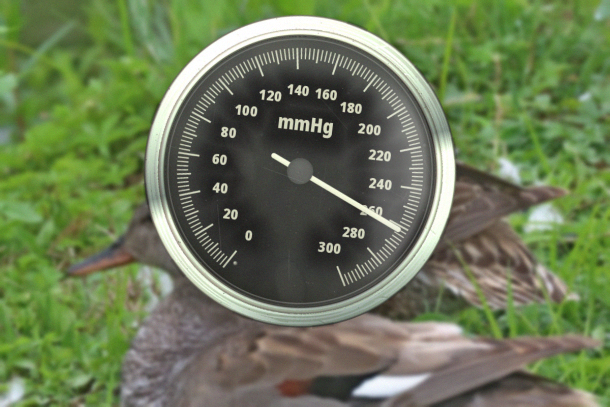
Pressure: 262 mmHg
